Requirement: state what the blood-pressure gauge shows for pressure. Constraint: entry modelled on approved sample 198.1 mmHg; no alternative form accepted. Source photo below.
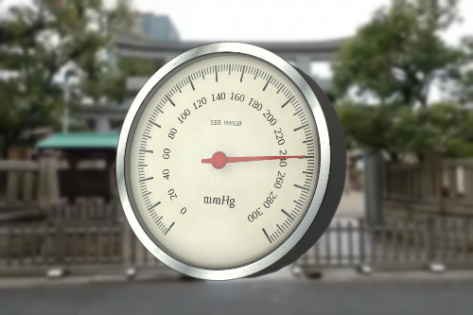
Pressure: 240 mmHg
